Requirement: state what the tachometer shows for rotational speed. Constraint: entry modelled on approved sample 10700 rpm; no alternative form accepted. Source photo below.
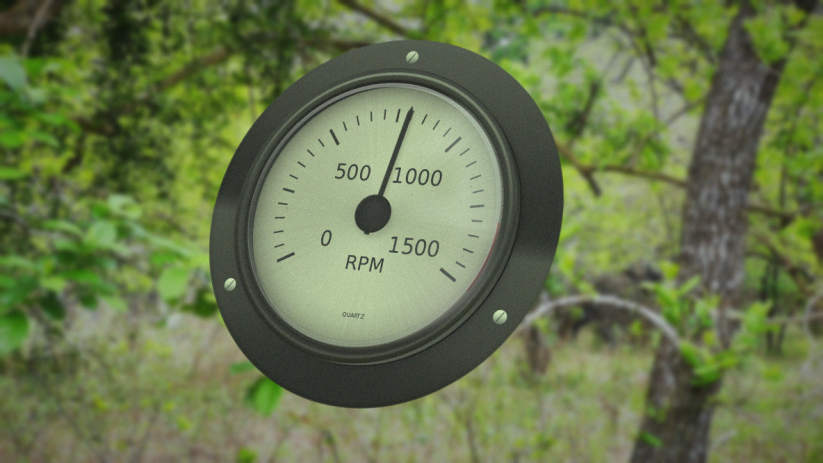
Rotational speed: 800 rpm
